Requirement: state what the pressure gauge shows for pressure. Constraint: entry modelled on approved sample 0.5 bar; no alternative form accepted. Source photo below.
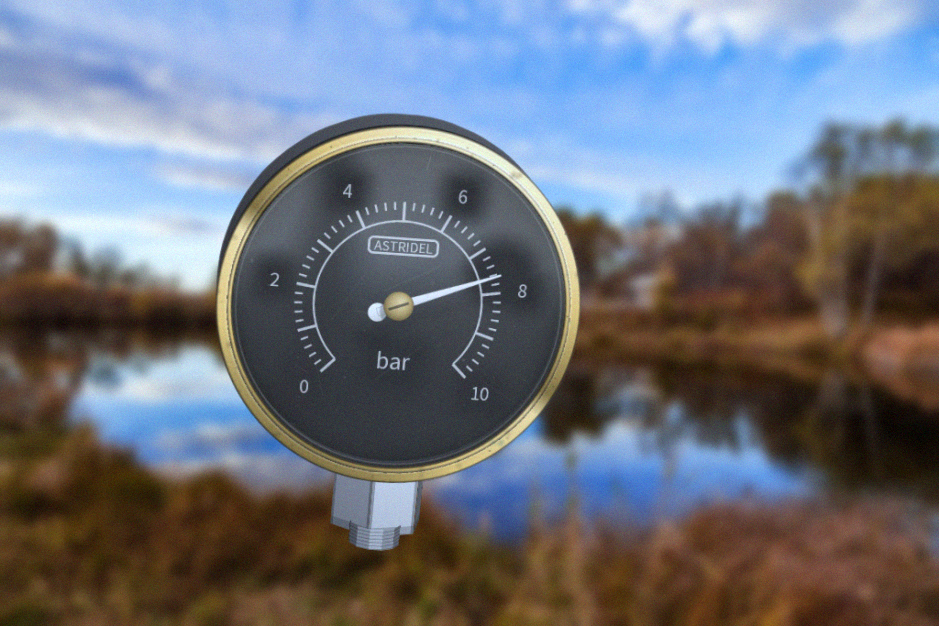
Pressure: 7.6 bar
